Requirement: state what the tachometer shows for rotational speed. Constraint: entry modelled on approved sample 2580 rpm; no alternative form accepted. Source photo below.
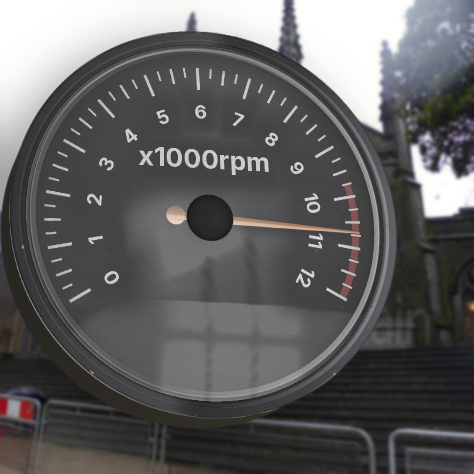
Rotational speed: 10750 rpm
